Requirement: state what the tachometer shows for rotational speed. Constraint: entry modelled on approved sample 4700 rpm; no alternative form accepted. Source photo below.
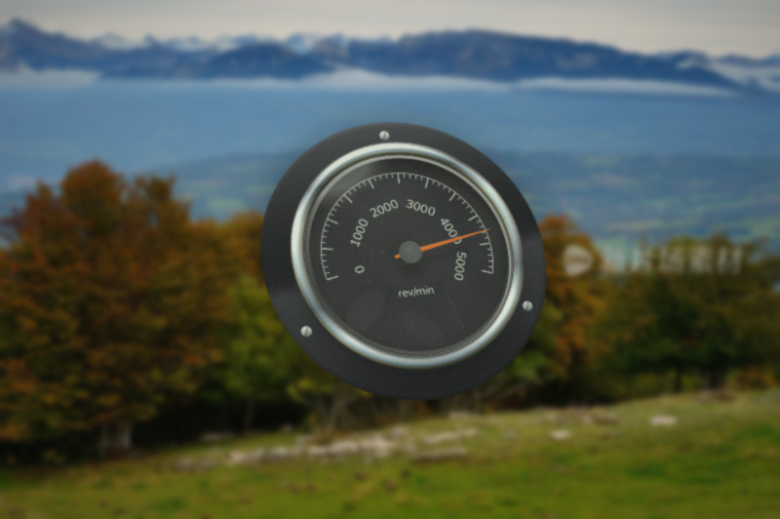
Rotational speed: 4300 rpm
